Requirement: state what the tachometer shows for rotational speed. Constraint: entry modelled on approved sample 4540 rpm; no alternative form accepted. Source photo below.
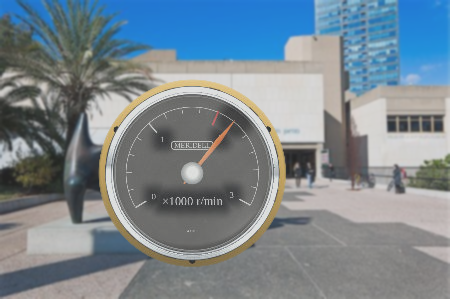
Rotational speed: 2000 rpm
